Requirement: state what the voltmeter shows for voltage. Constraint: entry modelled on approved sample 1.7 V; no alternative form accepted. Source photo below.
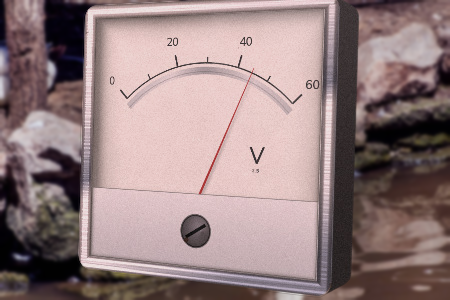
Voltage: 45 V
